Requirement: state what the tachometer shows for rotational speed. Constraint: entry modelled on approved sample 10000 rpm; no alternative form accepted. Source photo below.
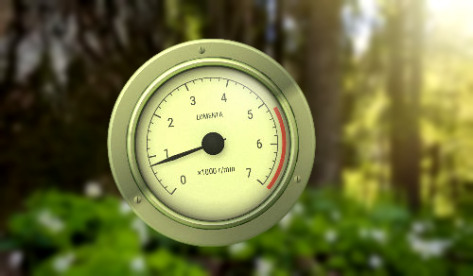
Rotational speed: 800 rpm
